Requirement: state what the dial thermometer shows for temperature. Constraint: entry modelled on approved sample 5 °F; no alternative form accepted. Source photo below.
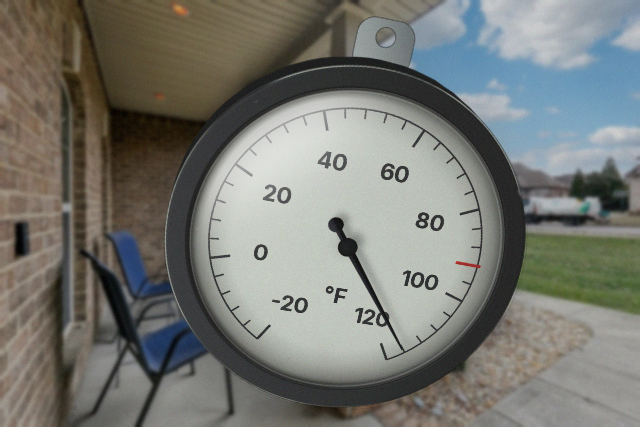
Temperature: 116 °F
